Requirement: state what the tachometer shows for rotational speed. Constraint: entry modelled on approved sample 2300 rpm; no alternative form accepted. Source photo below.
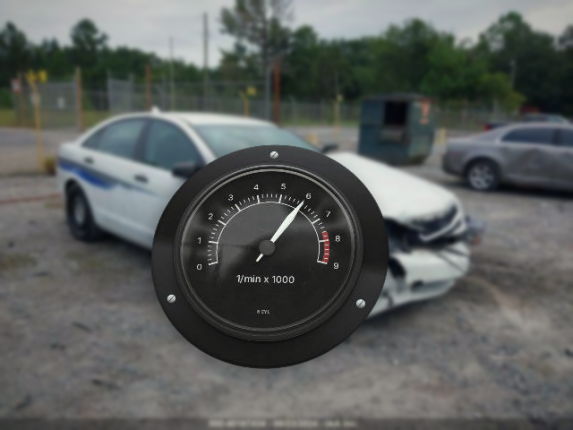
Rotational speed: 6000 rpm
